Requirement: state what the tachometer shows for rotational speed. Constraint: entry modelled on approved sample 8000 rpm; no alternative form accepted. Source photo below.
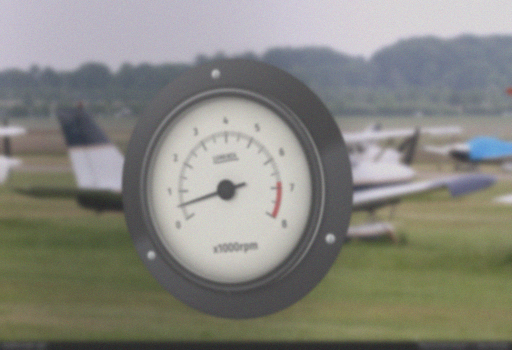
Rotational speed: 500 rpm
